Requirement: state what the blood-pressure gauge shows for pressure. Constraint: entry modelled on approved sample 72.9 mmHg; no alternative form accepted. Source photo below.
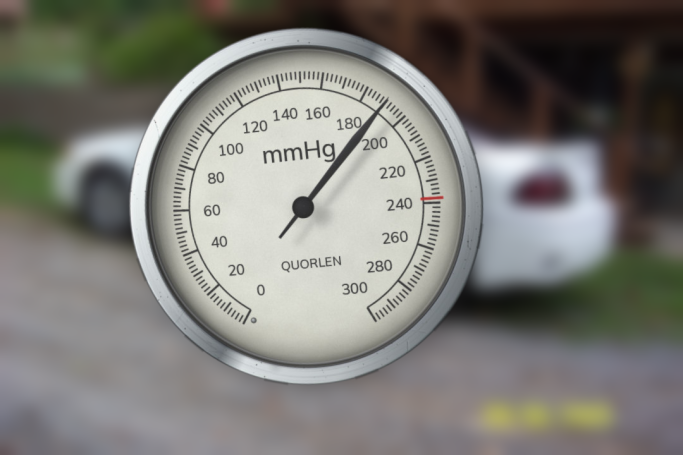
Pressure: 190 mmHg
